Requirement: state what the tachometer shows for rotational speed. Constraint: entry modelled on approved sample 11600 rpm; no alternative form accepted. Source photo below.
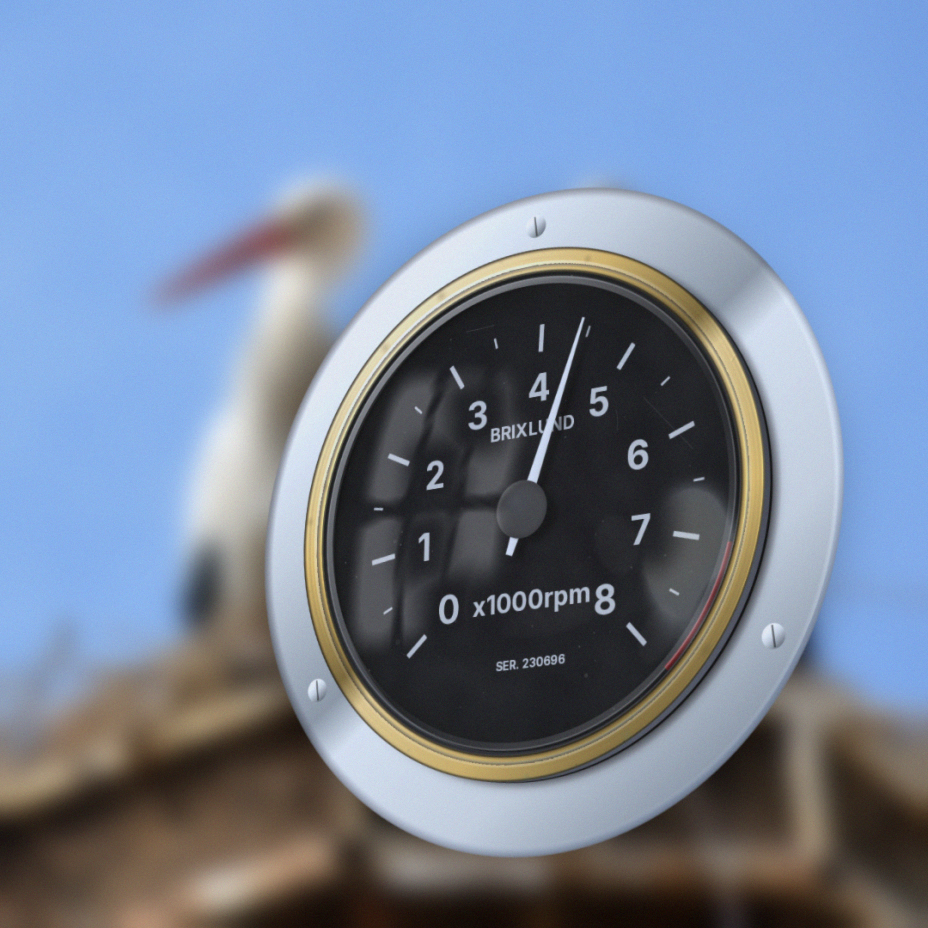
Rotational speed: 4500 rpm
